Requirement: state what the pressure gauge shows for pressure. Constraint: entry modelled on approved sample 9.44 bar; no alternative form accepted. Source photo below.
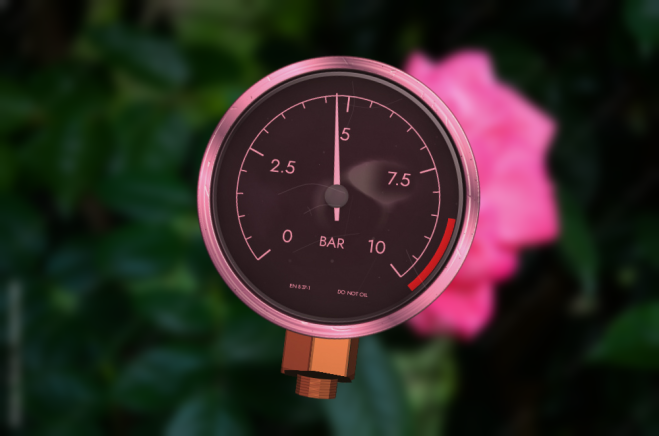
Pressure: 4.75 bar
